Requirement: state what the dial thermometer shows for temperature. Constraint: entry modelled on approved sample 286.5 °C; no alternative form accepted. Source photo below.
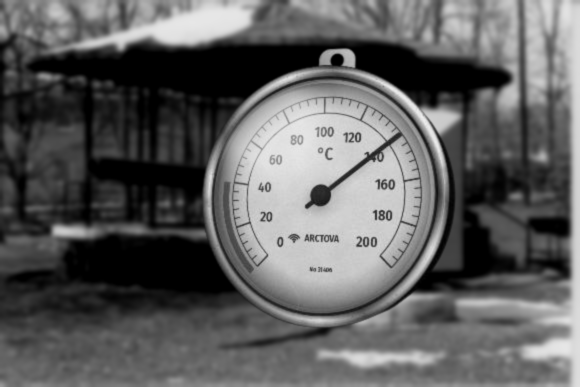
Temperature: 140 °C
